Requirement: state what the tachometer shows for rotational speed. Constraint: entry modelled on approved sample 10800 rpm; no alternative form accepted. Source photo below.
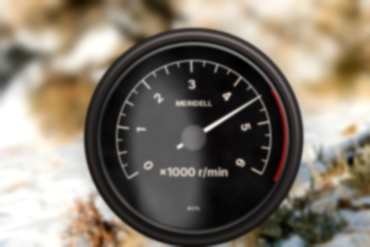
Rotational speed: 4500 rpm
